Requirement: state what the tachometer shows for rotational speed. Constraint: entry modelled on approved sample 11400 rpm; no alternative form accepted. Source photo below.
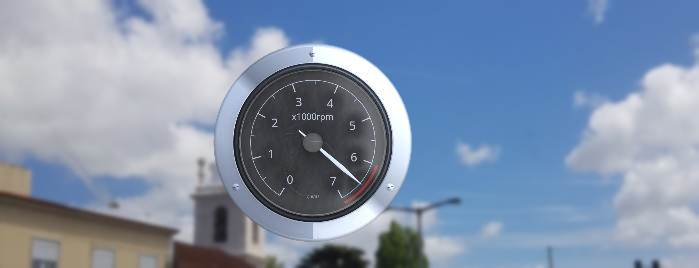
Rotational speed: 6500 rpm
